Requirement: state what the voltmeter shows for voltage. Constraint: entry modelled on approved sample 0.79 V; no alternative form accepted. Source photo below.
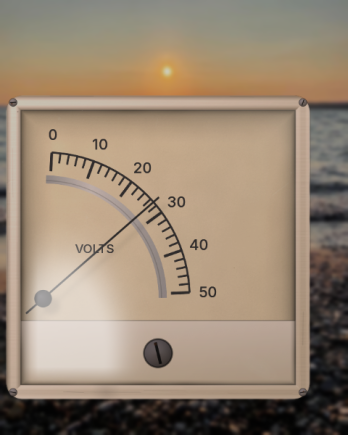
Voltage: 27 V
